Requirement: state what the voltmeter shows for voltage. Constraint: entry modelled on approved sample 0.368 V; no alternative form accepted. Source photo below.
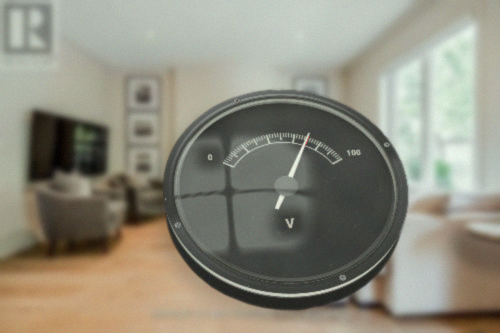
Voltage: 70 V
